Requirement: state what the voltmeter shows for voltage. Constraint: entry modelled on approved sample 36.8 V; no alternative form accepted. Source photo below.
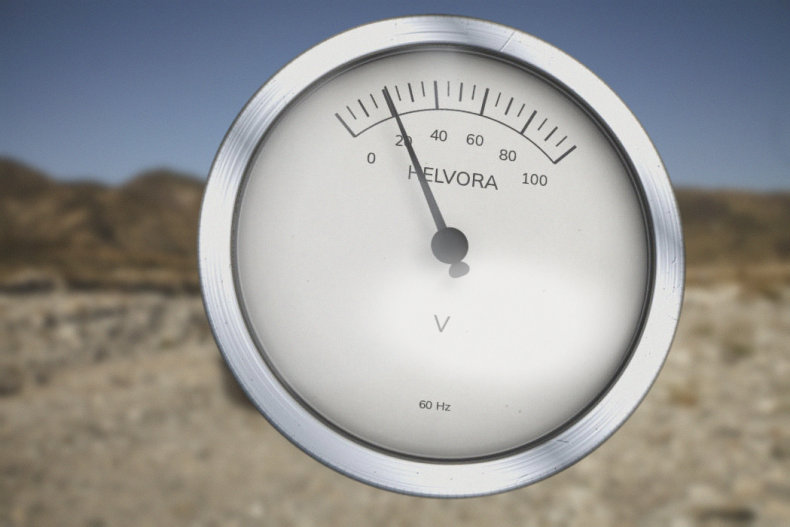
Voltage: 20 V
